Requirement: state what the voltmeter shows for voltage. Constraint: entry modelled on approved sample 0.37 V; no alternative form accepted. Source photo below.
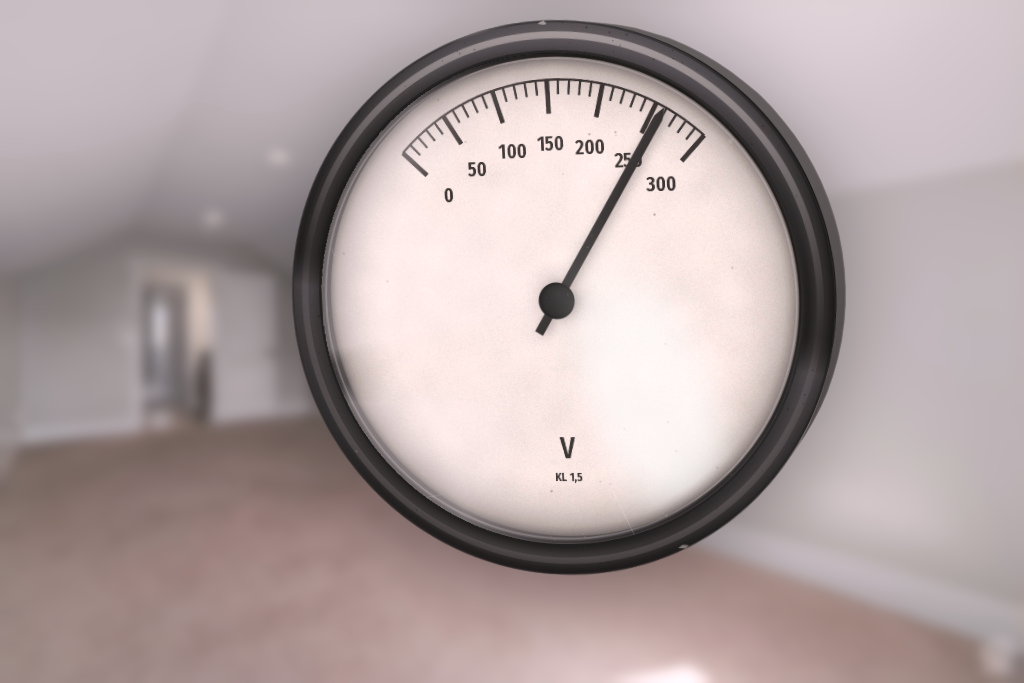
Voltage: 260 V
